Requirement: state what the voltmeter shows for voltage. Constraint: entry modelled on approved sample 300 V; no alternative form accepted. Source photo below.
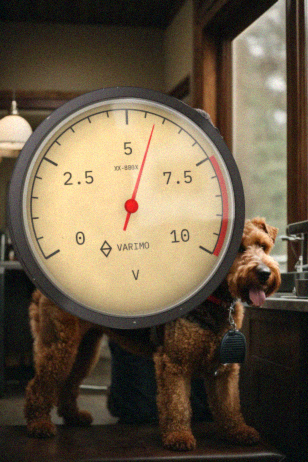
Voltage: 5.75 V
